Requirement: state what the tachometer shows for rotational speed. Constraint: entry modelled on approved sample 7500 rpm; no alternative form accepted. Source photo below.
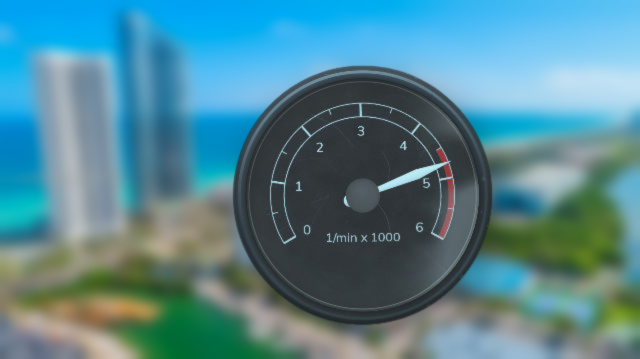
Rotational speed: 4750 rpm
